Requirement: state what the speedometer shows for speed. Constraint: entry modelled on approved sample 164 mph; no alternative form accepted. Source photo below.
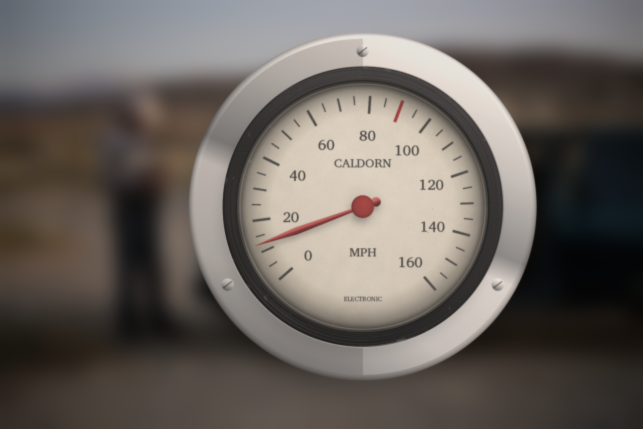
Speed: 12.5 mph
